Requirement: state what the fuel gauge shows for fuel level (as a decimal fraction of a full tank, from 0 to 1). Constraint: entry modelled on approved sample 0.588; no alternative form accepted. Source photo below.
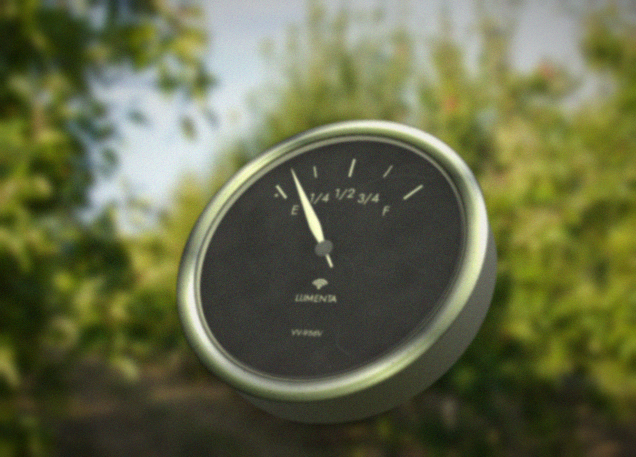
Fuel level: 0.125
